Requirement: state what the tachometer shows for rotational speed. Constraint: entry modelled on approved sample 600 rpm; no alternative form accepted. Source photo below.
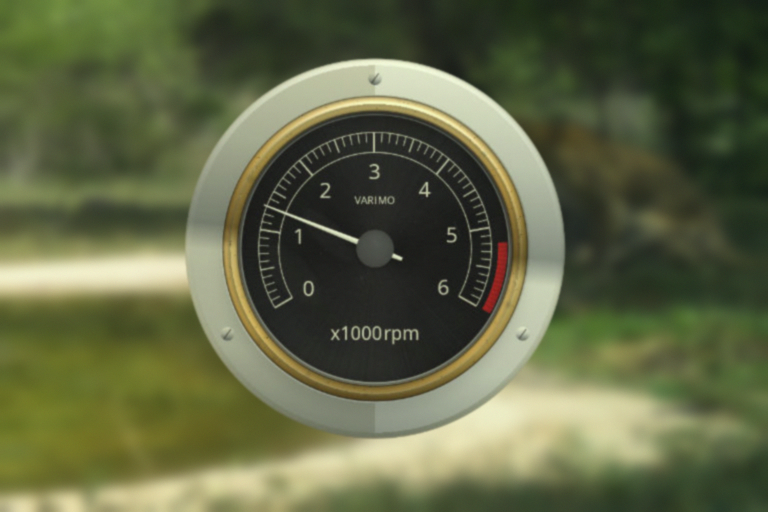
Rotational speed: 1300 rpm
